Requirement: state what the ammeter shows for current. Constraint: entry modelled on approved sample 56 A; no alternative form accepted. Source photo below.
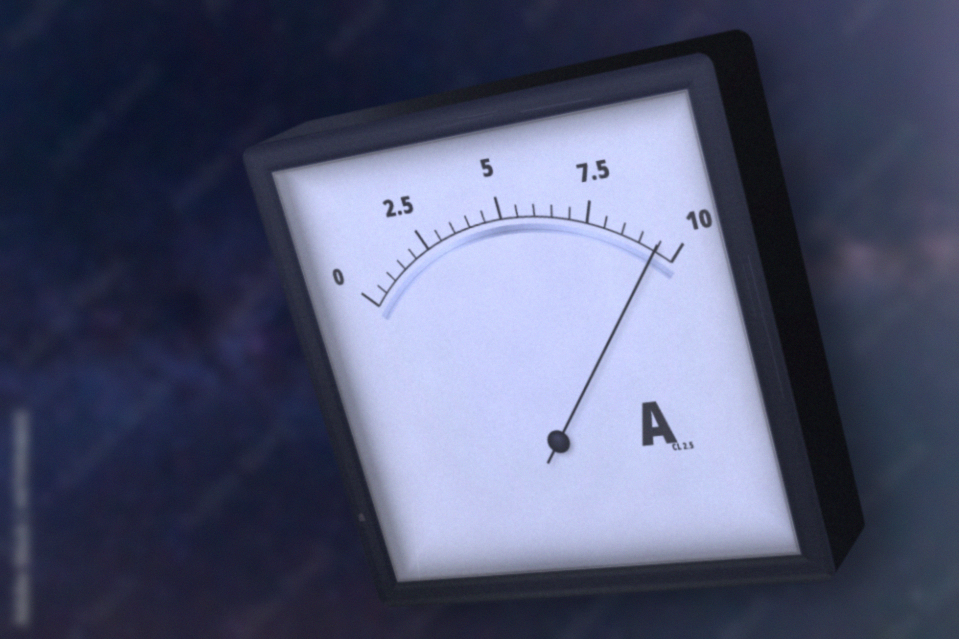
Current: 9.5 A
